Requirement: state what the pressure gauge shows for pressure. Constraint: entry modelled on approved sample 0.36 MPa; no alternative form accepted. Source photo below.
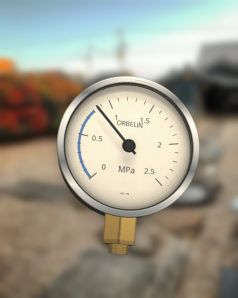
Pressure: 0.85 MPa
